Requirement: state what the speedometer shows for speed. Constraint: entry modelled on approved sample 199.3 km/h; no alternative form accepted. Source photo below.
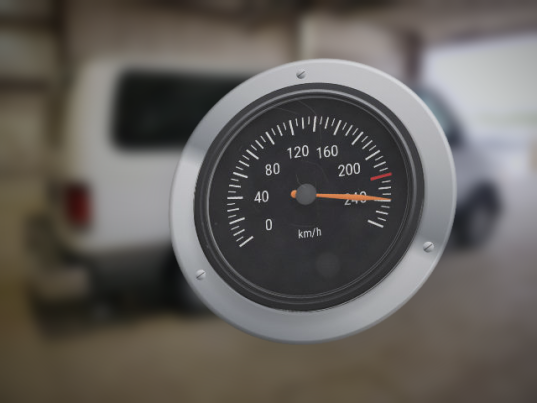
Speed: 240 km/h
